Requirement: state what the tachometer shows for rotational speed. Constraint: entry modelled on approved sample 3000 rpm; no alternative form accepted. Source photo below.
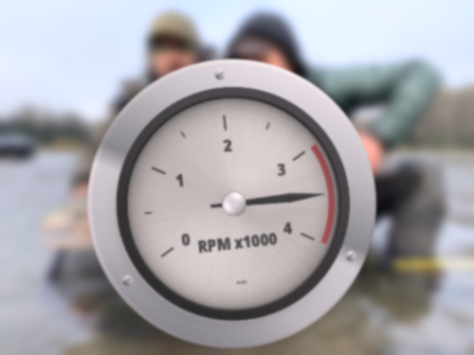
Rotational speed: 3500 rpm
